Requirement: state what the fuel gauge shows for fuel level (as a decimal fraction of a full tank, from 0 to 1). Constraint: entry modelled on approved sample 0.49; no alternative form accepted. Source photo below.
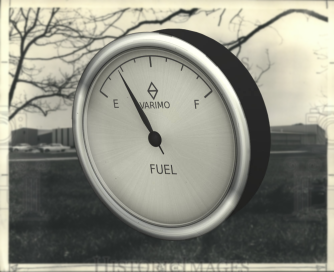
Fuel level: 0.25
